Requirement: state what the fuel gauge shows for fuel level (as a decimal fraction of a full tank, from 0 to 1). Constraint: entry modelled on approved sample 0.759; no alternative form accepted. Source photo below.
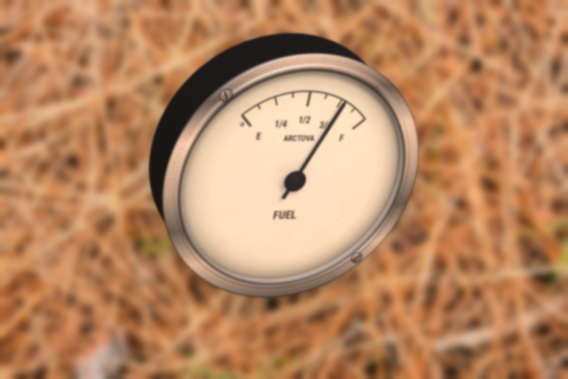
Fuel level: 0.75
